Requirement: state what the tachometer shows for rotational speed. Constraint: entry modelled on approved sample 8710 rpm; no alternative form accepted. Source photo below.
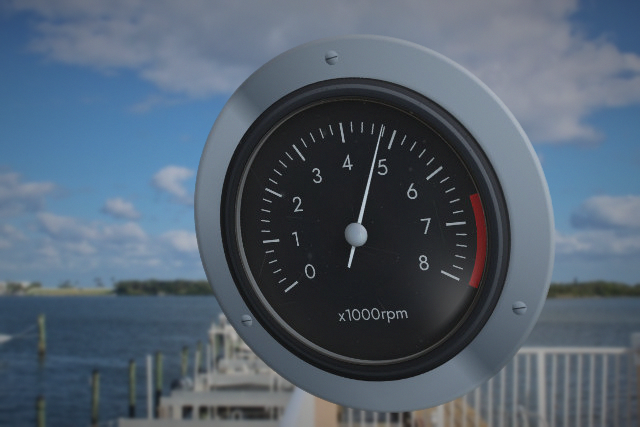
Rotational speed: 4800 rpm
